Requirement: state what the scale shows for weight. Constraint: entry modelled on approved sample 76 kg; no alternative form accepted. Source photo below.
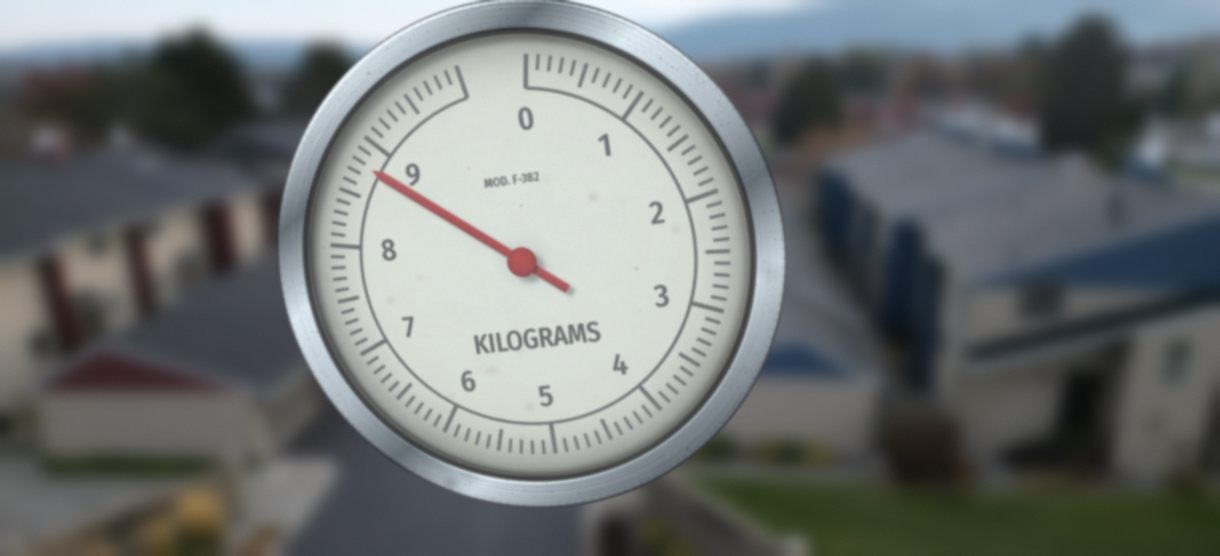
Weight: 8.8 kg
